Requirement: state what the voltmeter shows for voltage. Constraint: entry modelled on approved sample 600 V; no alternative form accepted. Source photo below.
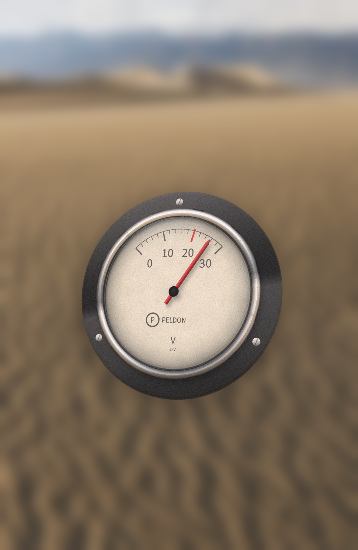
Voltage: 26 V
